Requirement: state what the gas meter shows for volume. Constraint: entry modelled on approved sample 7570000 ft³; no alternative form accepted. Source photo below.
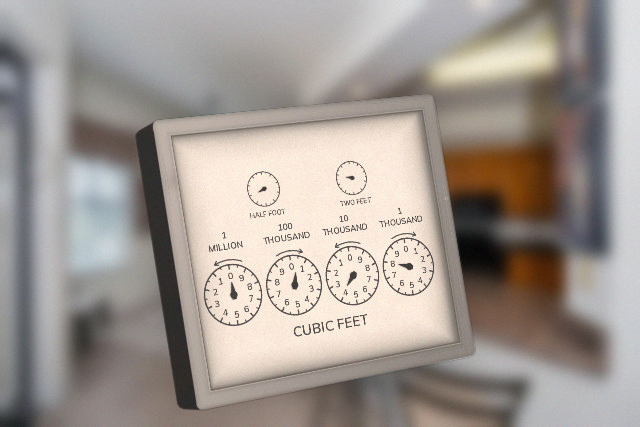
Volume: 3800 ft³
